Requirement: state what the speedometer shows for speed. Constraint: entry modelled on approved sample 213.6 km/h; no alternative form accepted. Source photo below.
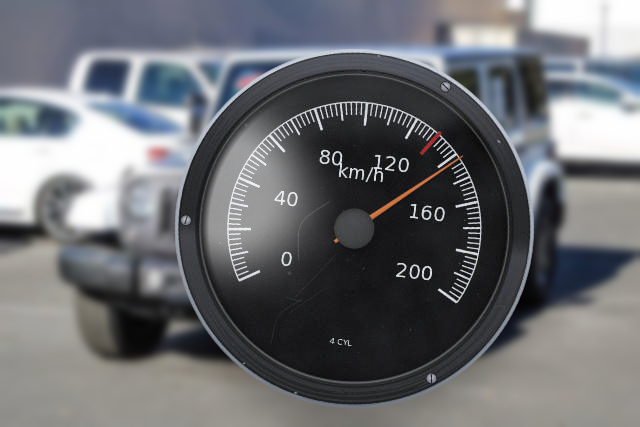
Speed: 142 km/h
